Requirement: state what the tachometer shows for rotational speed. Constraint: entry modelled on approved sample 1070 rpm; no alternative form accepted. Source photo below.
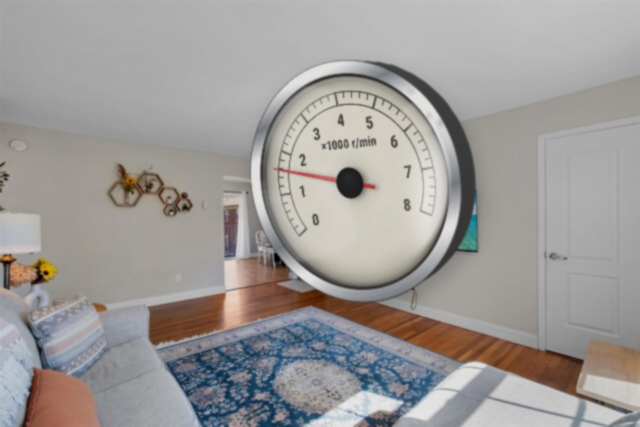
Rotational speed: 1600 rpm
